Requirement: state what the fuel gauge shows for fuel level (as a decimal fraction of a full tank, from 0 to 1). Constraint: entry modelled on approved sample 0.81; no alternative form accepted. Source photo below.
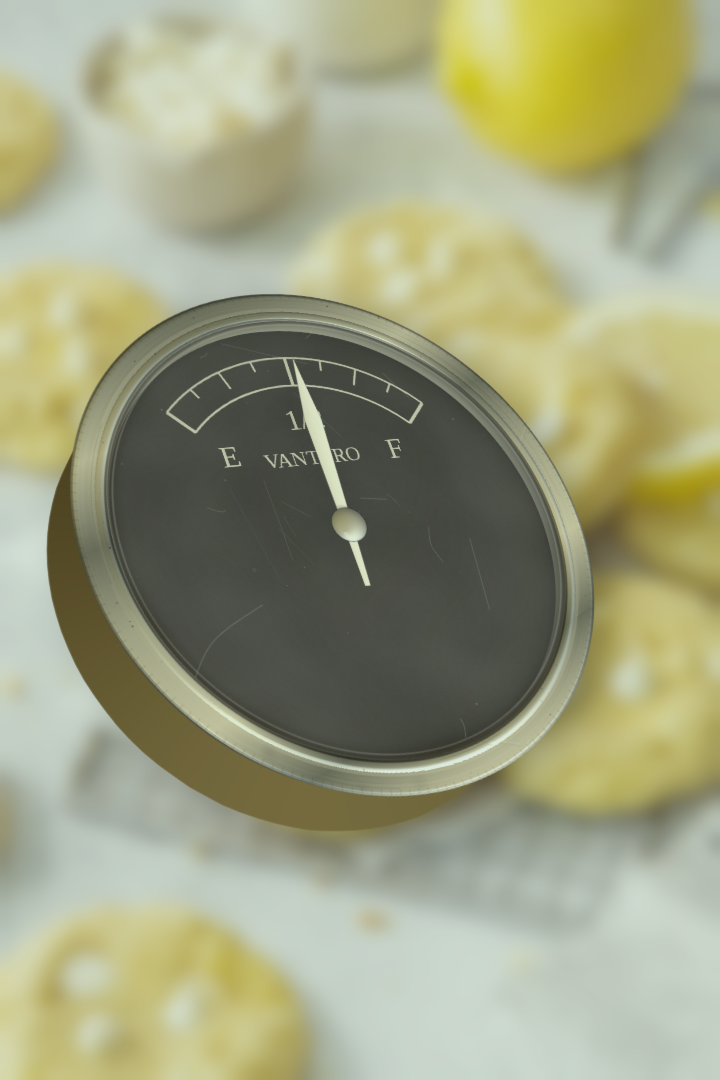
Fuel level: 0.5
